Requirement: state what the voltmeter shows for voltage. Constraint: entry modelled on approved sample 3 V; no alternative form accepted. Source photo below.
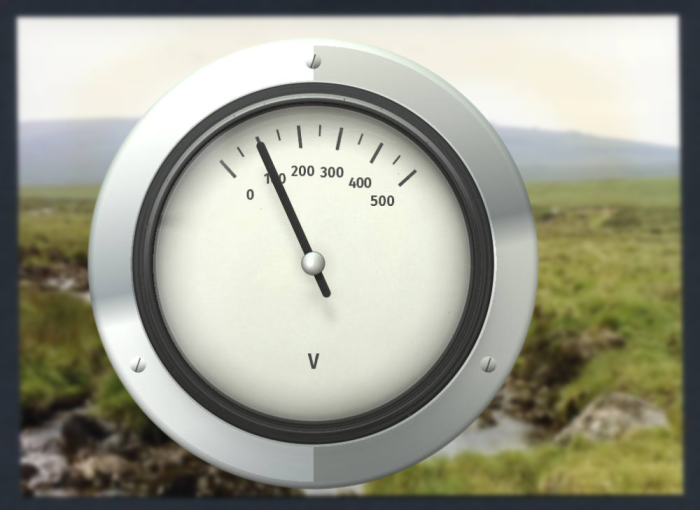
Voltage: 100 V
